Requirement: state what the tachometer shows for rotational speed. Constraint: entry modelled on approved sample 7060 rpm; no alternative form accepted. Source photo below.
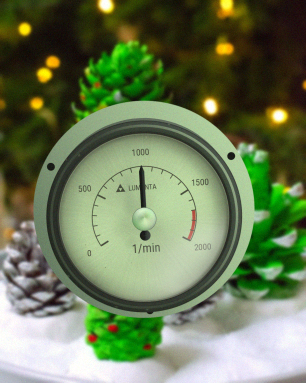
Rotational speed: 1000 rpm
